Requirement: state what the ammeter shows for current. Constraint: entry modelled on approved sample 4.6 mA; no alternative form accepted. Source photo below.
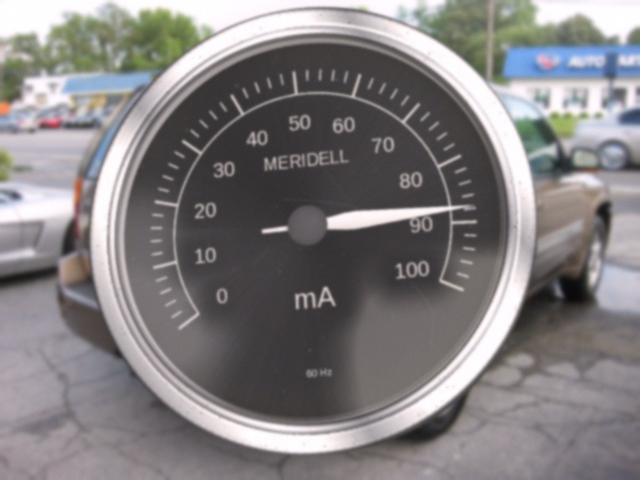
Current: 88 mA
